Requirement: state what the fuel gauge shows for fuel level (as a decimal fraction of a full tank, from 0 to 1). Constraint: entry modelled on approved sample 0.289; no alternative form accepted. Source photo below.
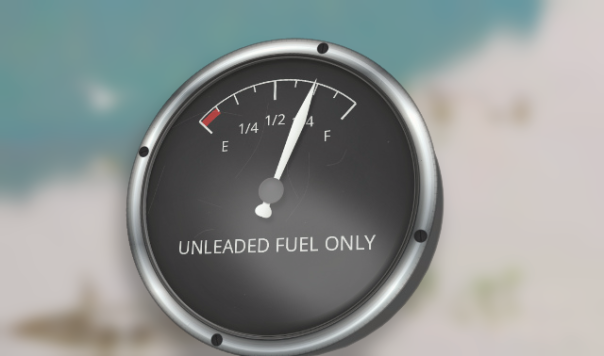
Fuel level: 0.75
